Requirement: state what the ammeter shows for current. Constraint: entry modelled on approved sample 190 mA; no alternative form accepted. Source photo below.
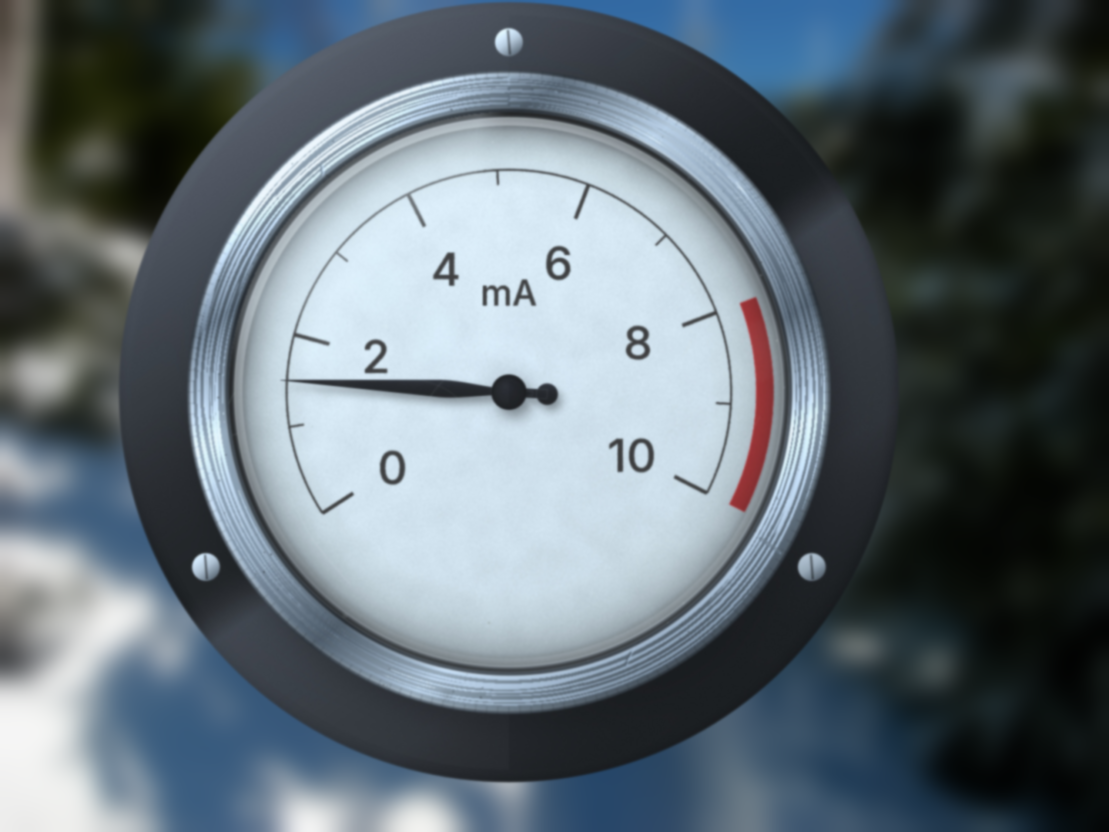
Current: 1.5 mA
